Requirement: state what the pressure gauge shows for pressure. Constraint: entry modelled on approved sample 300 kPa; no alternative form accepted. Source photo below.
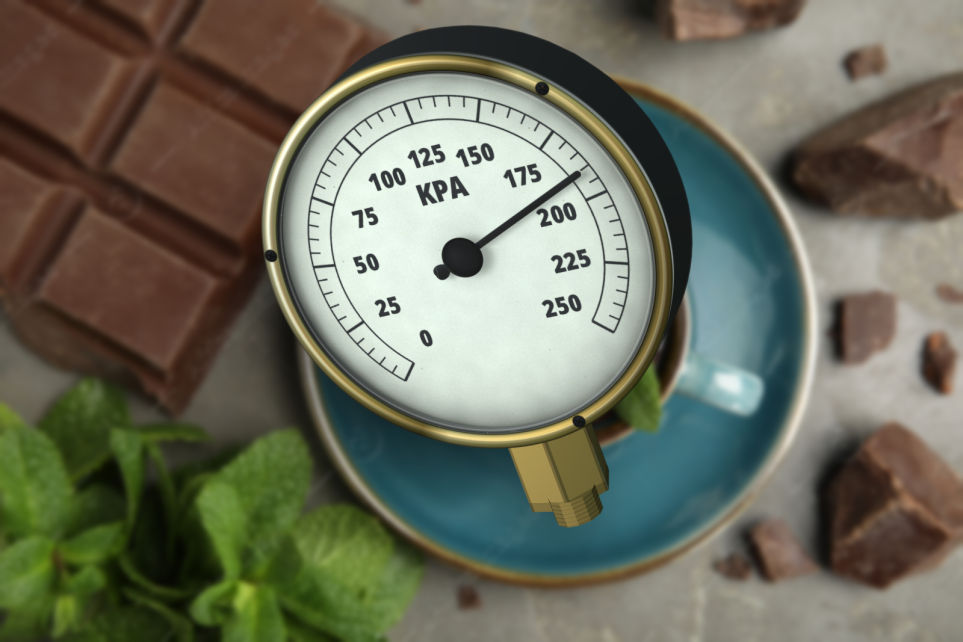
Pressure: 190 kPa
